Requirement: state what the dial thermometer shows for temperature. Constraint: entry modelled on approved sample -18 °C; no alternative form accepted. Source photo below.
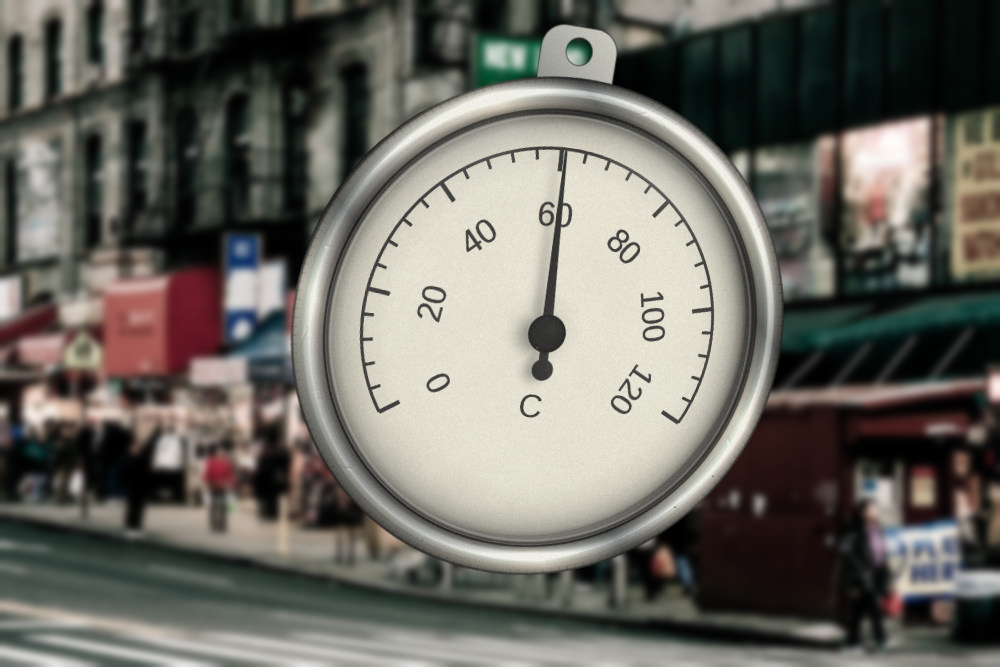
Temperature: 60 °C
